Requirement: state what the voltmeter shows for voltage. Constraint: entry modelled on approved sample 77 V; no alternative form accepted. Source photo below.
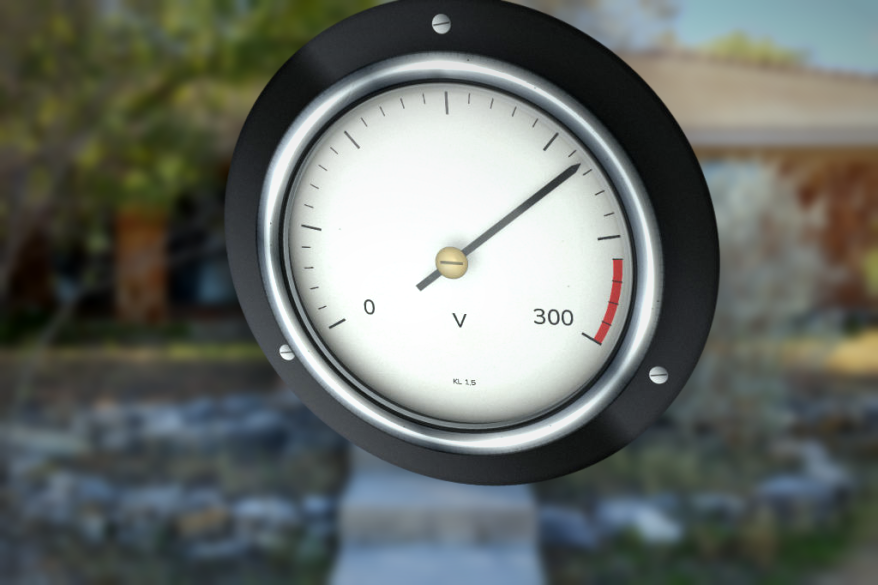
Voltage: 215 V
